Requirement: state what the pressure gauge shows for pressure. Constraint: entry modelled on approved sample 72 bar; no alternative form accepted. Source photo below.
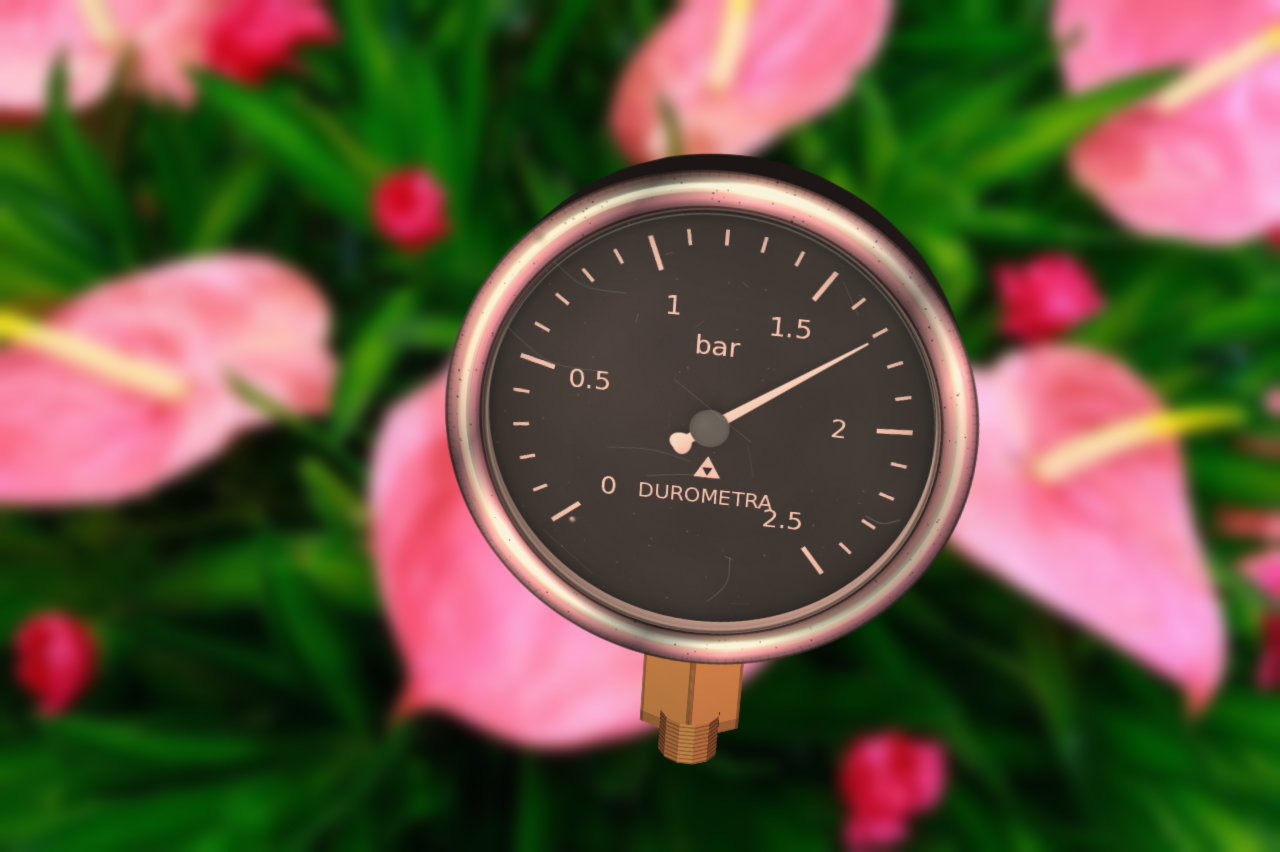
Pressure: 1.7 bar
